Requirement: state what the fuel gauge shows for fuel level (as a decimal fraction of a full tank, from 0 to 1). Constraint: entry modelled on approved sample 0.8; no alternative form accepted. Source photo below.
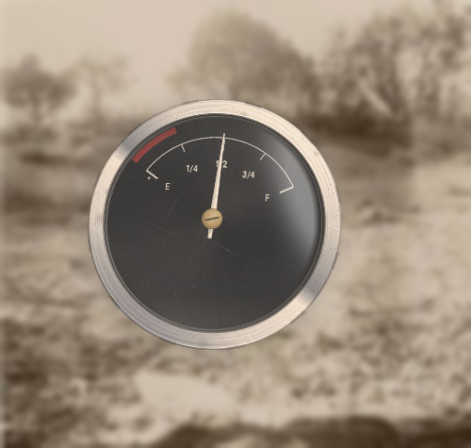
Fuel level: 0.5
